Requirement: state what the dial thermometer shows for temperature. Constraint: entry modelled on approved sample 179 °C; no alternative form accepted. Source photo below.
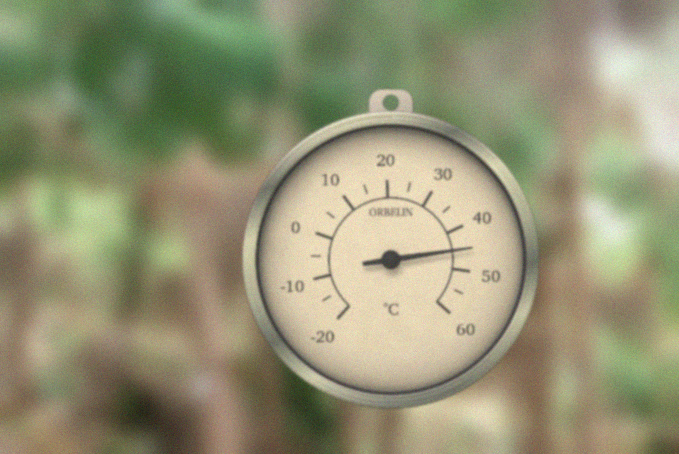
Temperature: 45 °C
